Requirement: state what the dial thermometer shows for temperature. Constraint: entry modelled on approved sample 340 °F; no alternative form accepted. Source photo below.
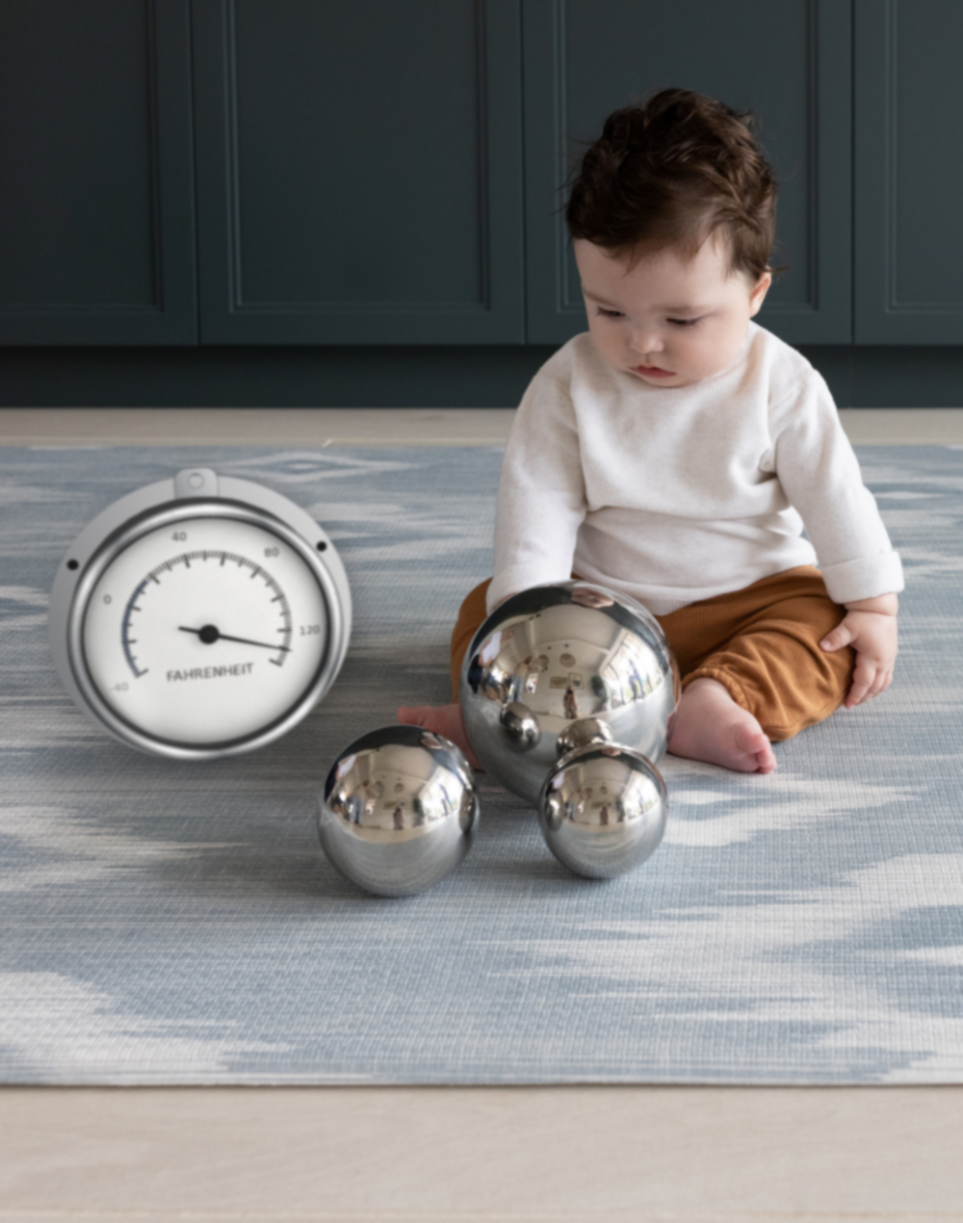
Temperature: 130 °F
